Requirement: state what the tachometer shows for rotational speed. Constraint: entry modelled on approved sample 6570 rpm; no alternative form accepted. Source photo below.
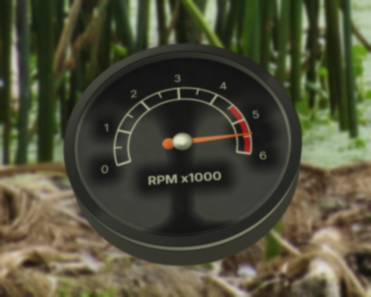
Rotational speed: 5500 rpm
